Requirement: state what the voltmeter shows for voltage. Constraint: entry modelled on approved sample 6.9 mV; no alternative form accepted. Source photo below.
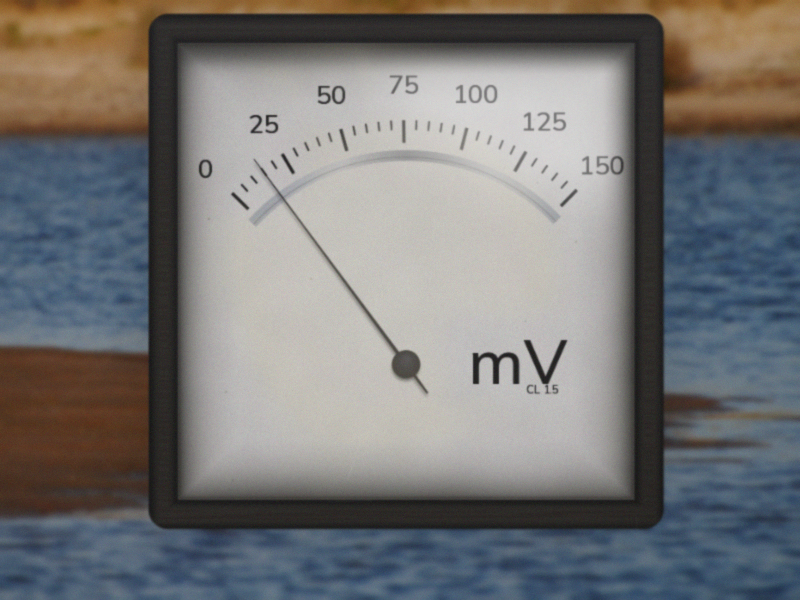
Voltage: 15 mV
